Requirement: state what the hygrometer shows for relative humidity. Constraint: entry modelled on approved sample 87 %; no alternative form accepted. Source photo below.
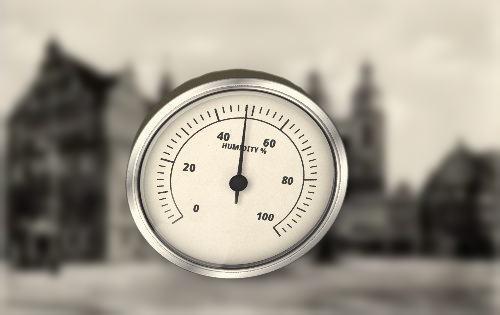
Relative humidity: 48 %
